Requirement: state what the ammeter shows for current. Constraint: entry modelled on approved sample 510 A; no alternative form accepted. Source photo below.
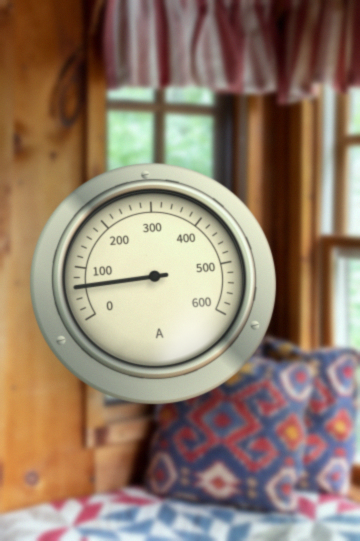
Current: 60 A
